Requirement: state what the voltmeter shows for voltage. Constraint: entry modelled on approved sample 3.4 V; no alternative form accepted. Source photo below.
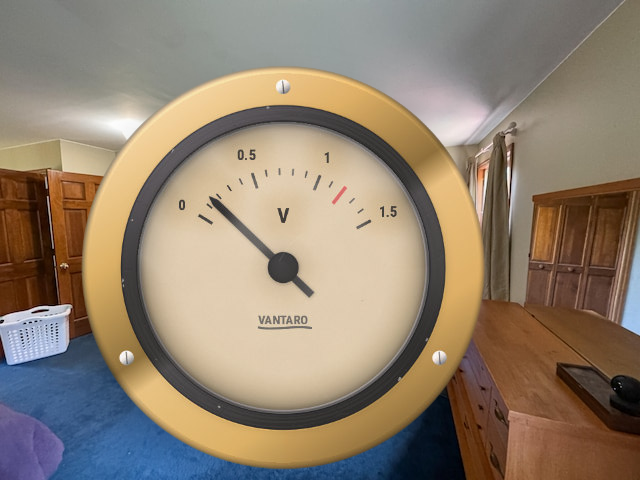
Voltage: 0.15 V
